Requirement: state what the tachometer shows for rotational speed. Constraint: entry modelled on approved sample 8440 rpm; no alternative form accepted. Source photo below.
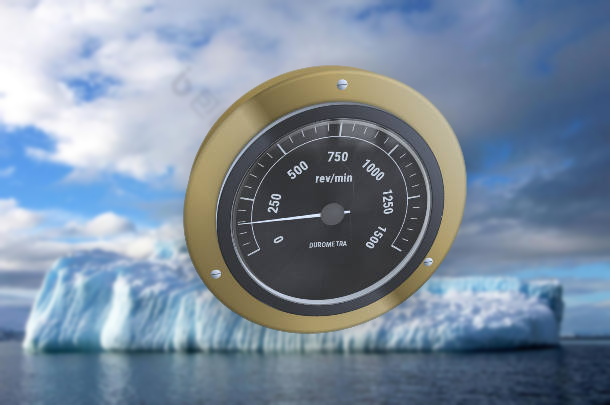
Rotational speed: 150 rpm
